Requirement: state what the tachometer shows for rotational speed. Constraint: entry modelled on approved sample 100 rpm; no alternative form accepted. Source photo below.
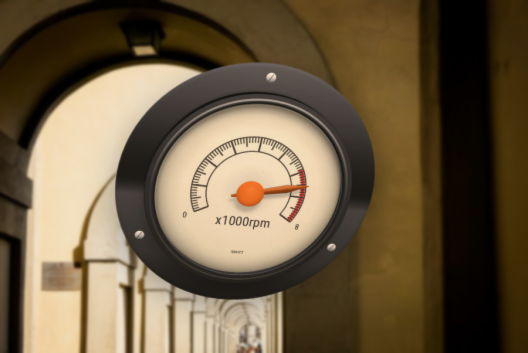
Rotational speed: 6500 rpm
